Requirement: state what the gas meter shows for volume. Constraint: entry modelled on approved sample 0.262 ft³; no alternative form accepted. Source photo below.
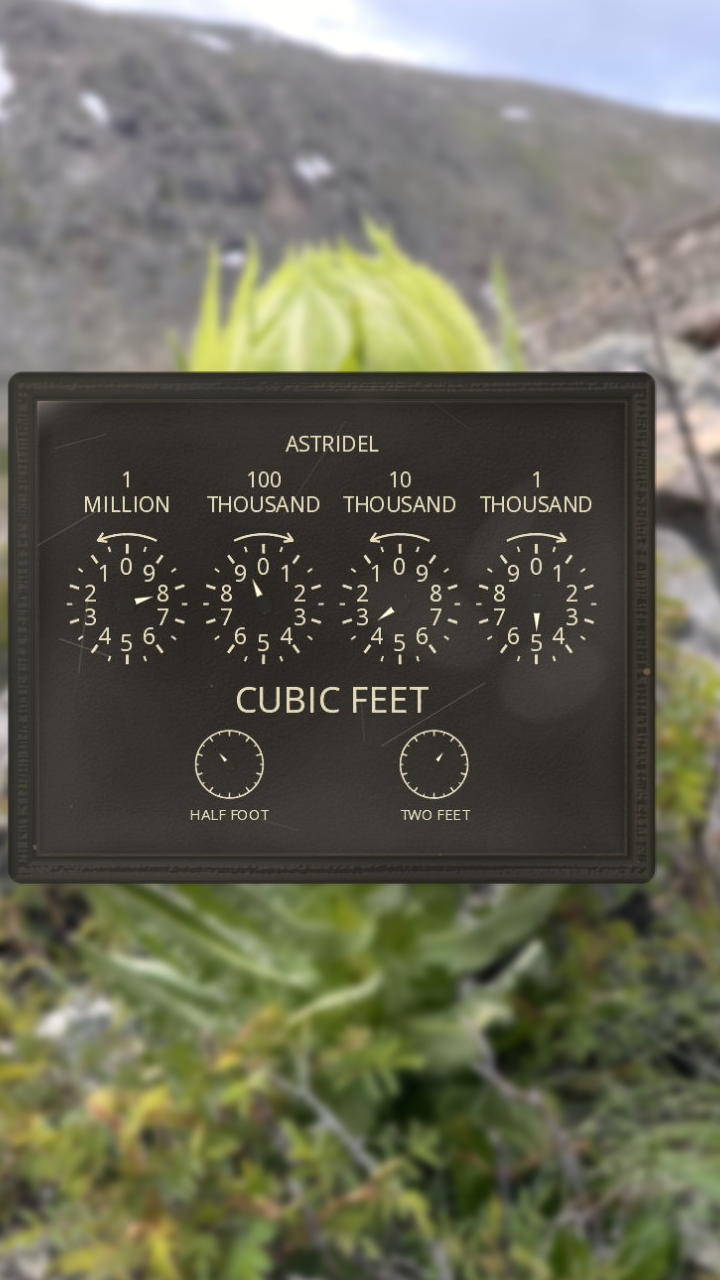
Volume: 793500 ft³
